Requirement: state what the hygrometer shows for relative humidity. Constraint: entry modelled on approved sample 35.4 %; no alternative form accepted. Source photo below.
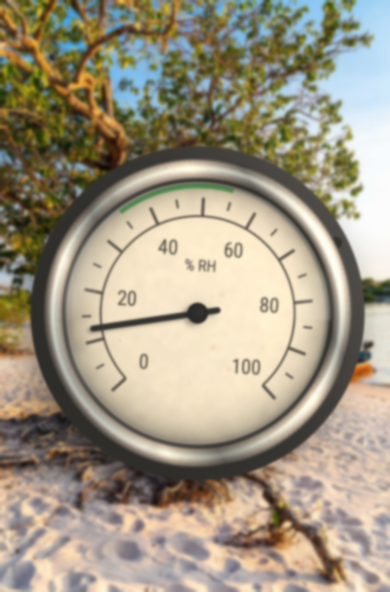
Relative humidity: 12.5 %
